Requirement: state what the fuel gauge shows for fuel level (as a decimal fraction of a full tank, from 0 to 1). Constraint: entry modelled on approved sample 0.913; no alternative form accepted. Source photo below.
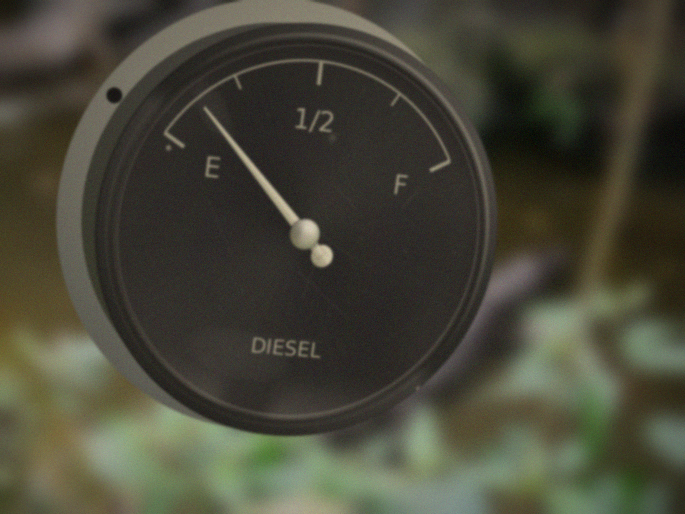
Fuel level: 0.125
